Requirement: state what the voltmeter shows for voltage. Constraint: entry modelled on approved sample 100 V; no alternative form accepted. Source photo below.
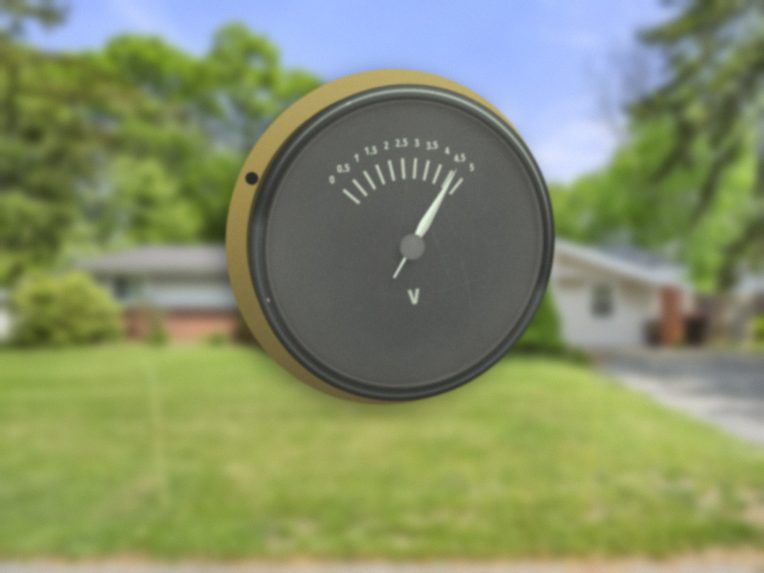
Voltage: 4.5 V
